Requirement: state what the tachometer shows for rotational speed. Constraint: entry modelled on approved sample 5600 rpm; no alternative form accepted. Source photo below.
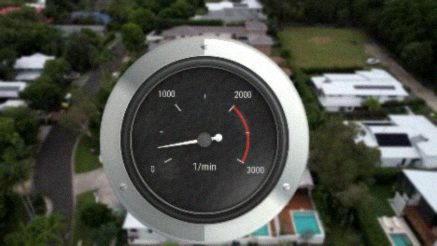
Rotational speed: 250 rpm
